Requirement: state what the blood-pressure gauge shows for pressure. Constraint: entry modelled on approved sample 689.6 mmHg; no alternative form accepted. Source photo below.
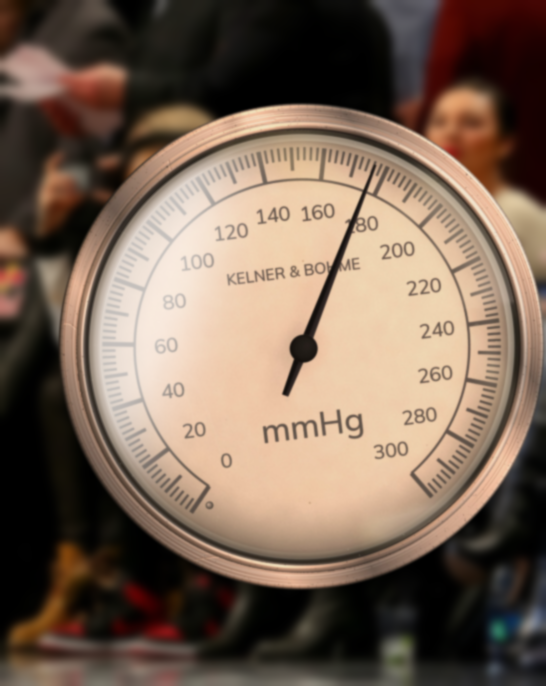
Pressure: 176 mmHg
